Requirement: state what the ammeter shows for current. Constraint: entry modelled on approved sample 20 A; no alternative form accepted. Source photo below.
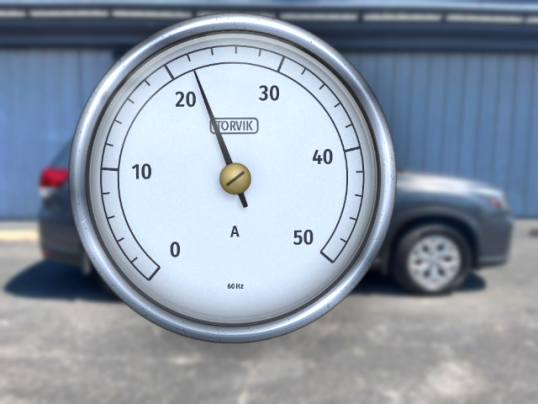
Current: 22 A
